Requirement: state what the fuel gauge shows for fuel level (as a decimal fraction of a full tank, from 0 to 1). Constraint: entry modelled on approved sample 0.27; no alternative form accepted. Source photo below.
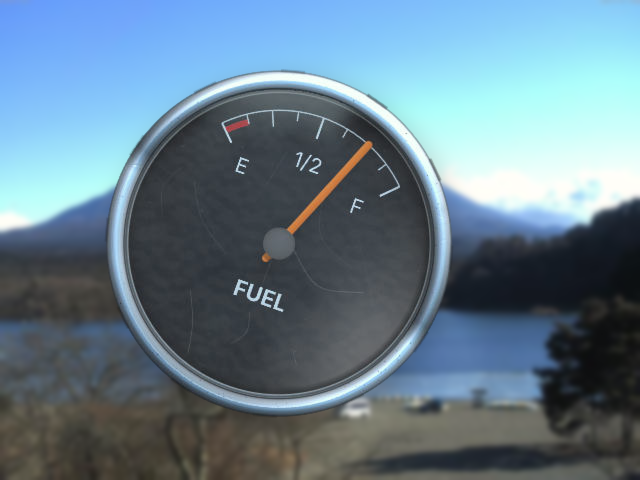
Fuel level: 0.75
